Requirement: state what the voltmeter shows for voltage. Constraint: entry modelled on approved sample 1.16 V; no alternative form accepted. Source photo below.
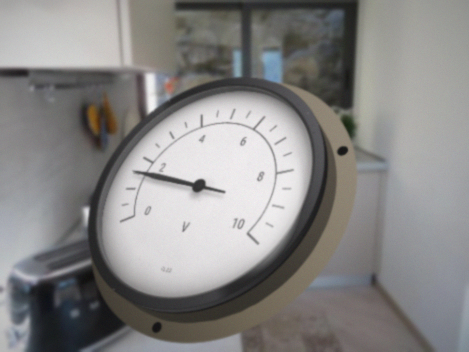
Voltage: 1.5 V
